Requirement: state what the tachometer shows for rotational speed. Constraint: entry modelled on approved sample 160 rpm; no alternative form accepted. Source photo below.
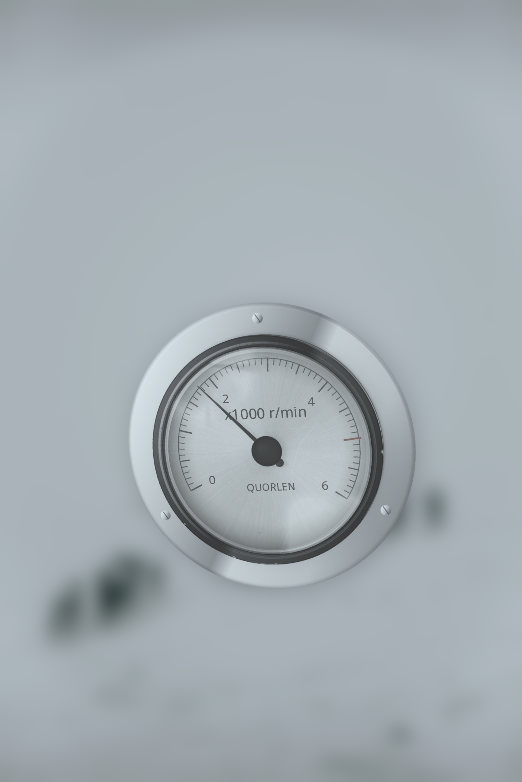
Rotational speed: 1800 rpm
